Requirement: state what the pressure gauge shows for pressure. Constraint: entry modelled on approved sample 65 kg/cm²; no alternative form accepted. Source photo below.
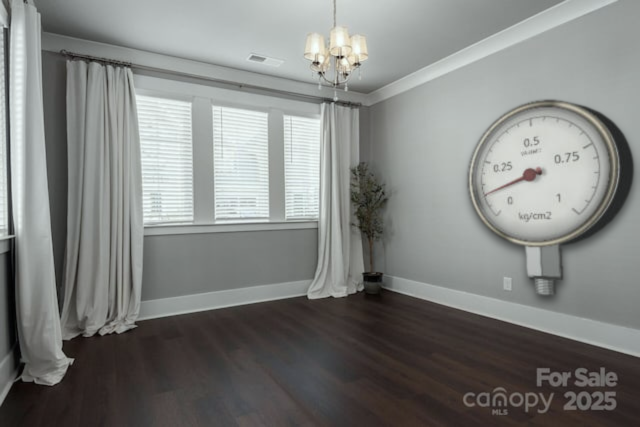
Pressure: 0.1 kg/cm²
